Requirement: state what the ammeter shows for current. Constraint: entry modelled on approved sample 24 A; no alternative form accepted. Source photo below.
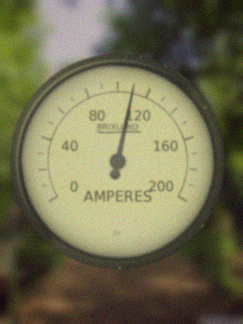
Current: 110 A
